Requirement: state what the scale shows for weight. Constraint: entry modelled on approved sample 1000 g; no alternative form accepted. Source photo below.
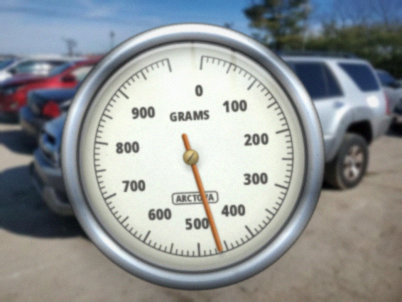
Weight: 460 g
